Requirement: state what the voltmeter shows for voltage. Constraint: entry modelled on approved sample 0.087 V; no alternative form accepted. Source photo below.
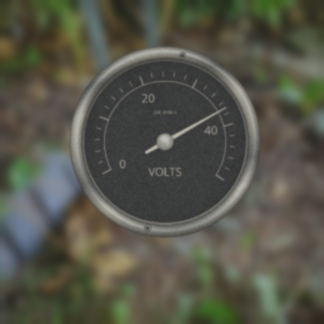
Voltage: 37 V
